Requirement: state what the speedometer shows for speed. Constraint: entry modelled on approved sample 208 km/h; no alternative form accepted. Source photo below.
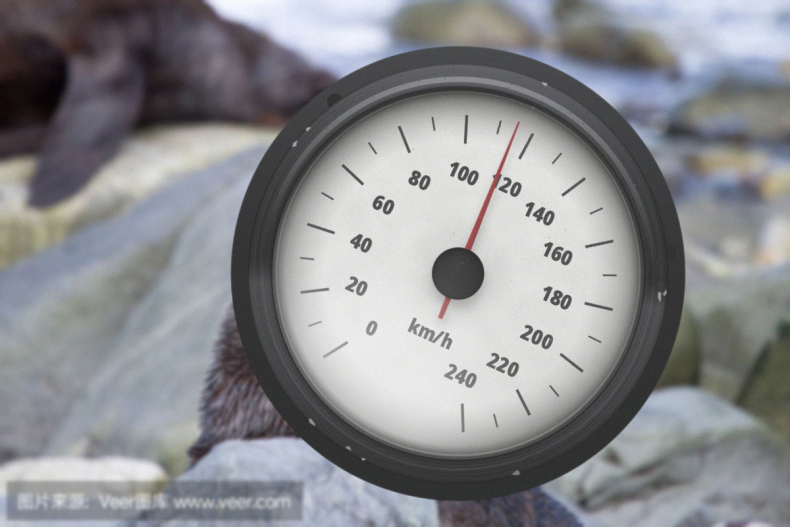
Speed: 115 km/h
